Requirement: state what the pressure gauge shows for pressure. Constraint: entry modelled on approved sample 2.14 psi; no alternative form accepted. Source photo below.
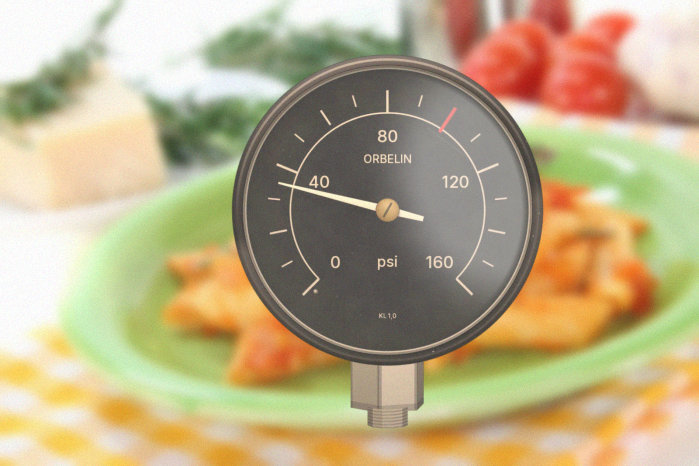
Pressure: 35 psi
